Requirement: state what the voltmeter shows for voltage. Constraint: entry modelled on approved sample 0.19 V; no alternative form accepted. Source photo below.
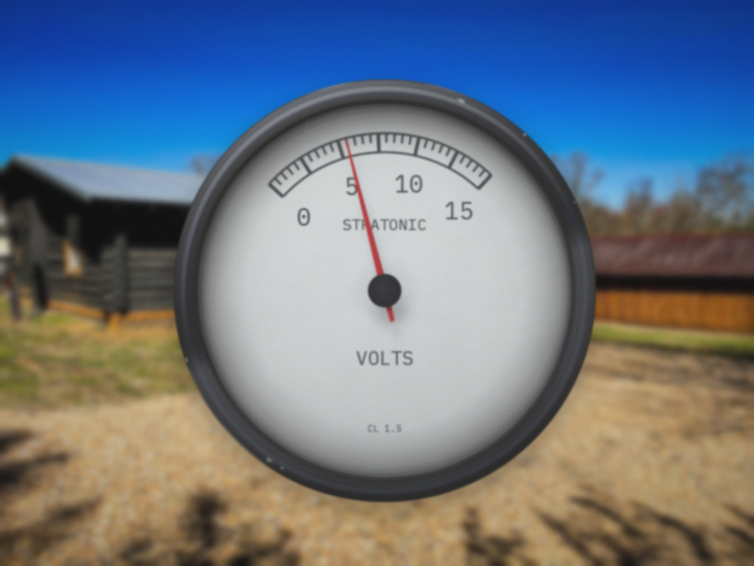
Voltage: 5.5 V
